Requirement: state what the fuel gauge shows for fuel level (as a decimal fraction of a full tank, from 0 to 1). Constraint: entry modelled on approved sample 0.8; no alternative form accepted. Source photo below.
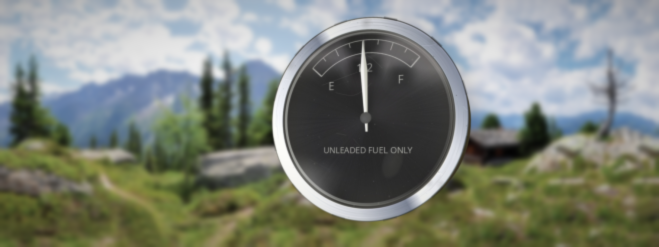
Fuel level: 0.5
